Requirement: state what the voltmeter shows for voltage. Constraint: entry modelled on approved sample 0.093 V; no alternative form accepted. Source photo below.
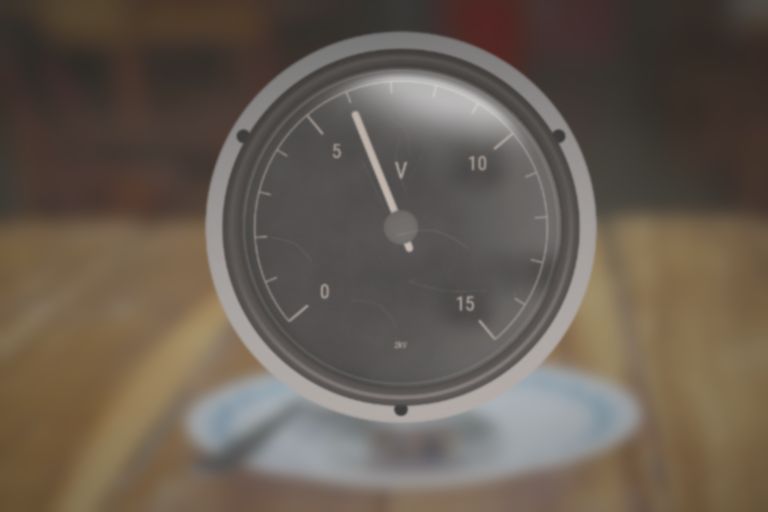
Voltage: 6 V
